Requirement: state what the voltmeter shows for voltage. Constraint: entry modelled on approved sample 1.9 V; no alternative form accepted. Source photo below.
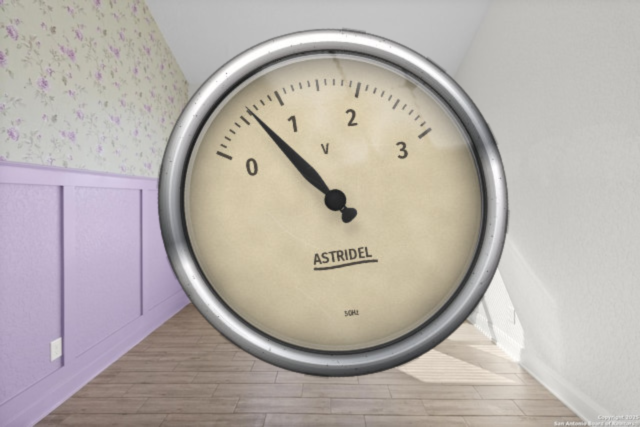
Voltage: 0.6 V
